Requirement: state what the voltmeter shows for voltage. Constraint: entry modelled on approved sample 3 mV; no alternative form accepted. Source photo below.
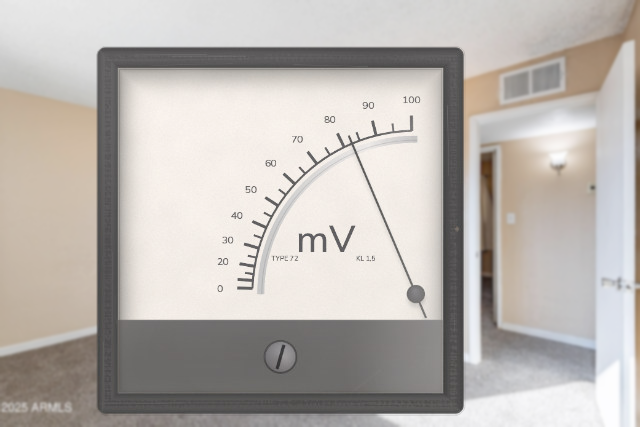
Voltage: 82.5 mV
